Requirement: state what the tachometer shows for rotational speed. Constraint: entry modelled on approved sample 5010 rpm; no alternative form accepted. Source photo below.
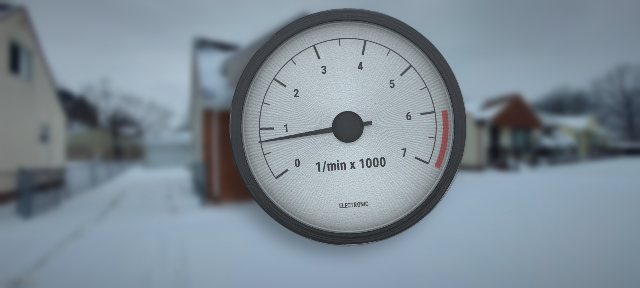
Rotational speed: 750 rpm
